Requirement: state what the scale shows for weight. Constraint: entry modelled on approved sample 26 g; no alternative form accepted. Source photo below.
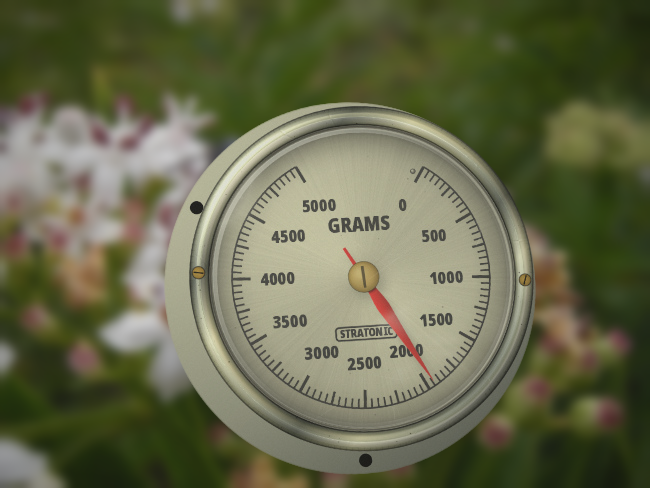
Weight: 1950 g
